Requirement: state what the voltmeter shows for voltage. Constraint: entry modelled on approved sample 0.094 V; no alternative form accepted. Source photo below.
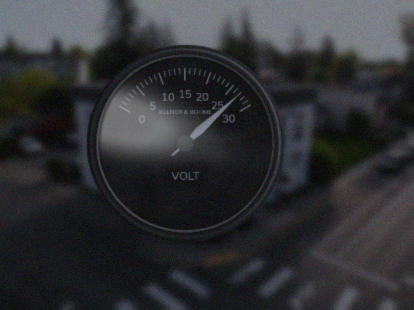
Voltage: 27 V
